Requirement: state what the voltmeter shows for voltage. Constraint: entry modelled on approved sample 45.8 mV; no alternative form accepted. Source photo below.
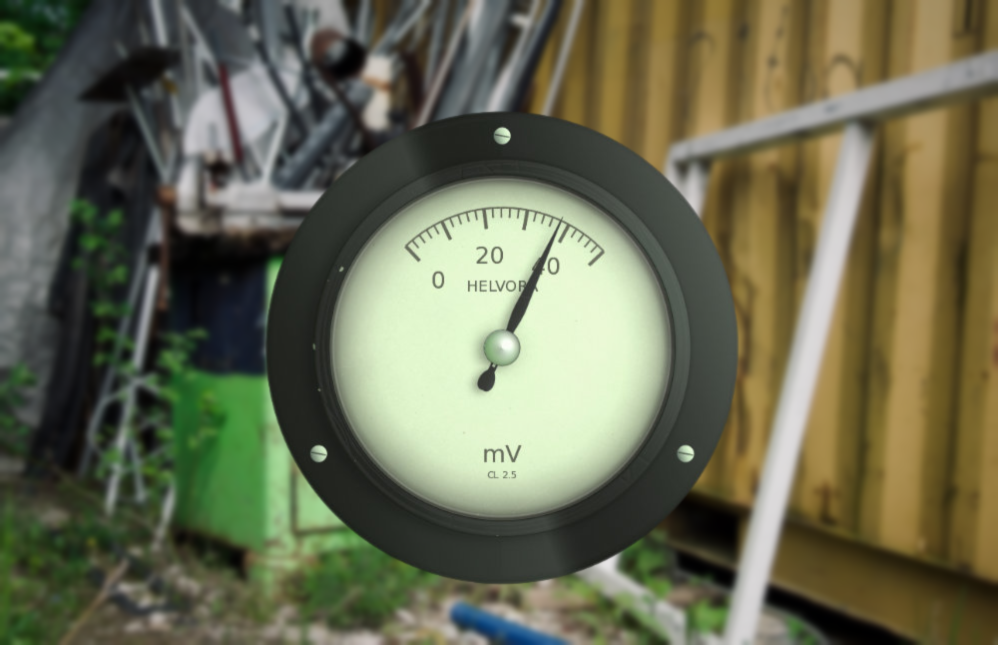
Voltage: 38 mV
